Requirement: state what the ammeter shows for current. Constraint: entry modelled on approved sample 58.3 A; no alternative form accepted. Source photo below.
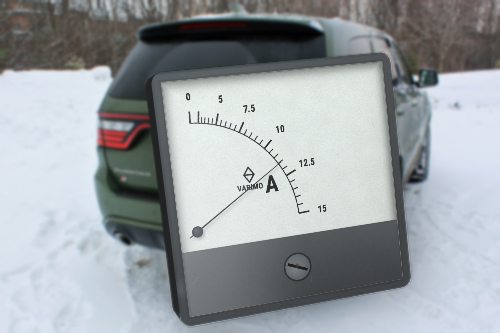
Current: 11.5 A
